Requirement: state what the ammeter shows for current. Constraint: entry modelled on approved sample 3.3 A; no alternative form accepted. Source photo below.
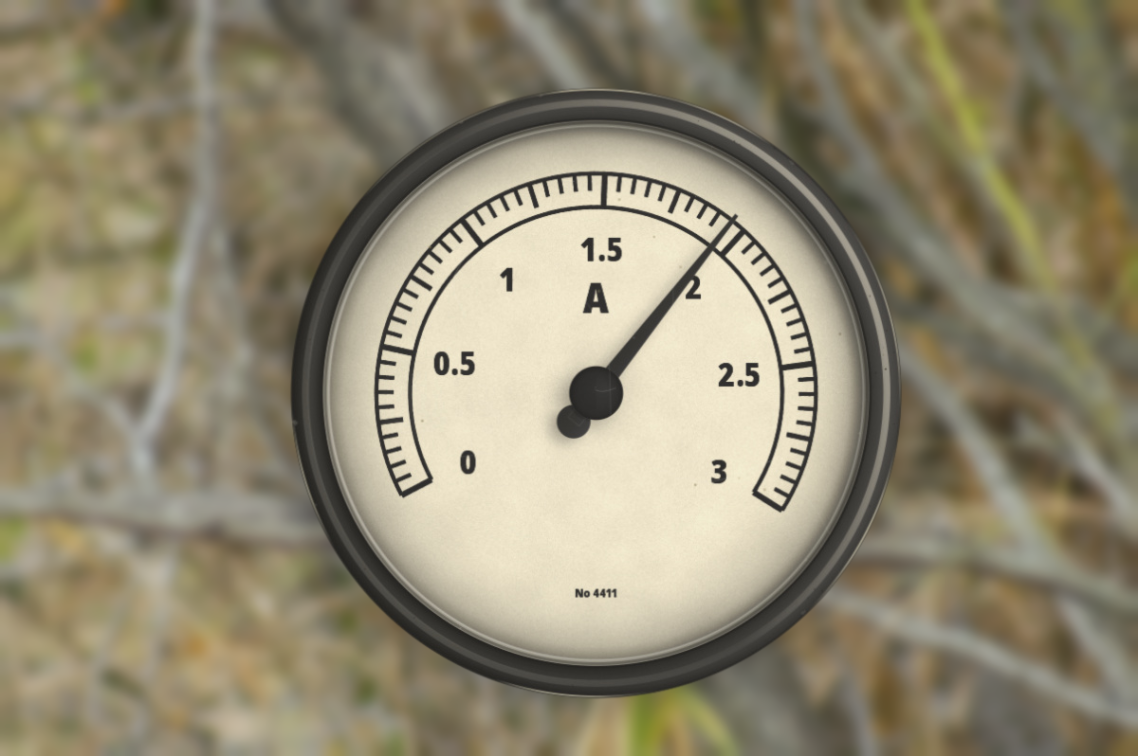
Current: 1.95 A
